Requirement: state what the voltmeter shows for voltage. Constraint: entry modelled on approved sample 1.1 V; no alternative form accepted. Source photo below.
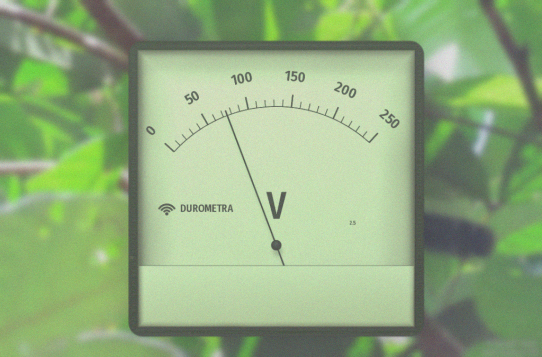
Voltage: 75 V
